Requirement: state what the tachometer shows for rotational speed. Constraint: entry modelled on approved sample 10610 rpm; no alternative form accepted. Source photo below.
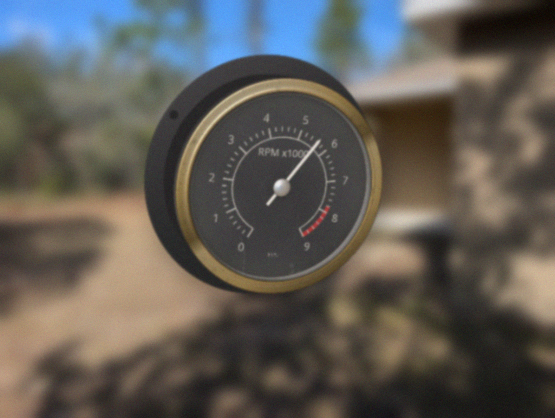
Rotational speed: 5600 rpm
